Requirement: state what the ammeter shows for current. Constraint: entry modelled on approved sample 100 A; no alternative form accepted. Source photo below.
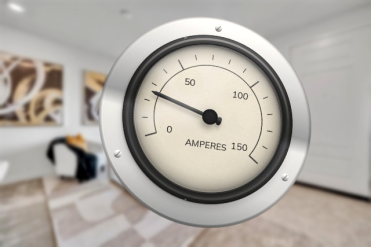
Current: 25 A
